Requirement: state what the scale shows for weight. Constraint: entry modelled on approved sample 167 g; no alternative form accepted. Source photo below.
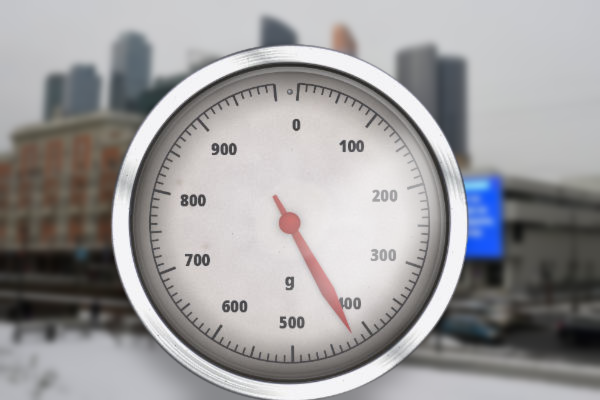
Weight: 420 g
